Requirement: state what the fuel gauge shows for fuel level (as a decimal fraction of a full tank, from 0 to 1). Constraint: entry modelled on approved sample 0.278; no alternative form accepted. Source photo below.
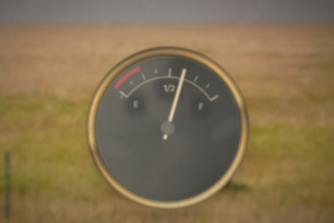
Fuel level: 0.625
